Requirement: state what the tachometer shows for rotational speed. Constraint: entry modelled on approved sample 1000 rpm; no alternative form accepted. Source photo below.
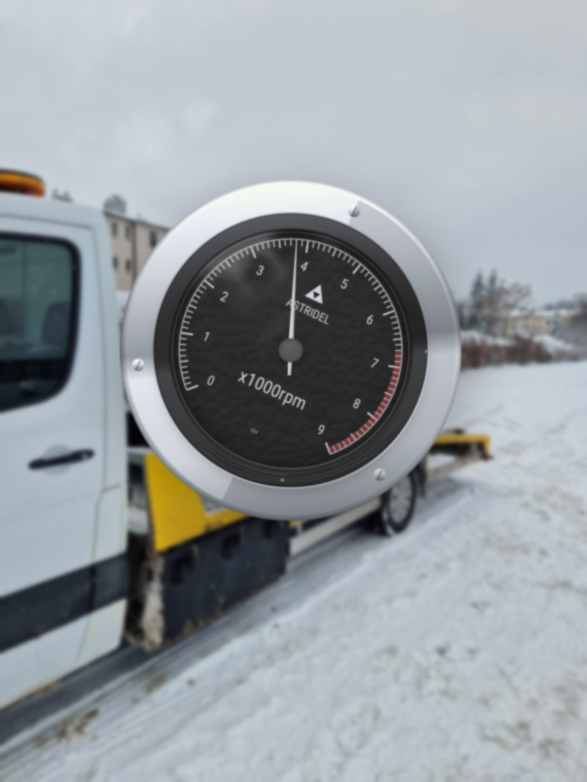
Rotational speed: 3800 rpm
